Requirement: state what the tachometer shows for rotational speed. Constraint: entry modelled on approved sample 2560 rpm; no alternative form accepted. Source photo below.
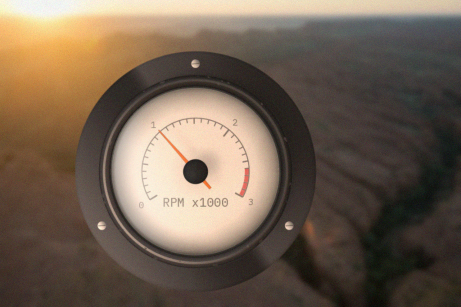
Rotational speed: 1000 rpm
